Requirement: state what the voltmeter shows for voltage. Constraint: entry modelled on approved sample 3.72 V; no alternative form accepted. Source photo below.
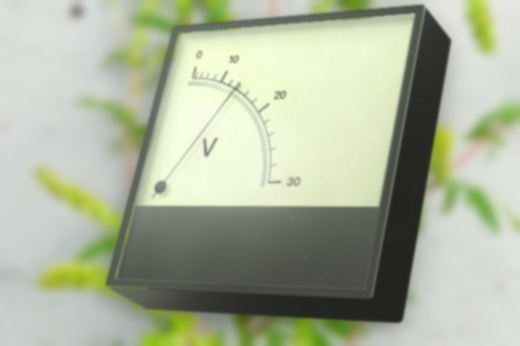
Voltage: 14 V
